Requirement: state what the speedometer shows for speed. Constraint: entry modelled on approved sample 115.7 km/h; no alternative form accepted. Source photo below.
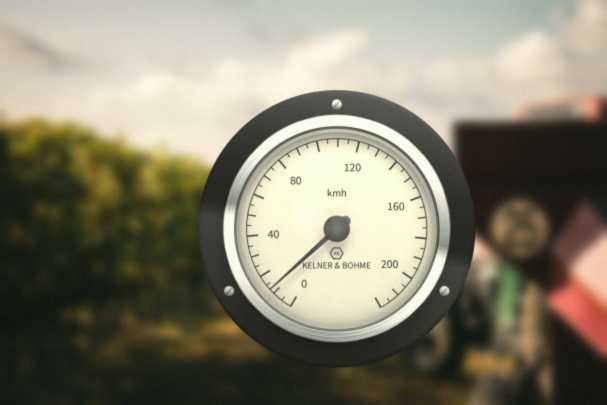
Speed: 12.5 km/h
